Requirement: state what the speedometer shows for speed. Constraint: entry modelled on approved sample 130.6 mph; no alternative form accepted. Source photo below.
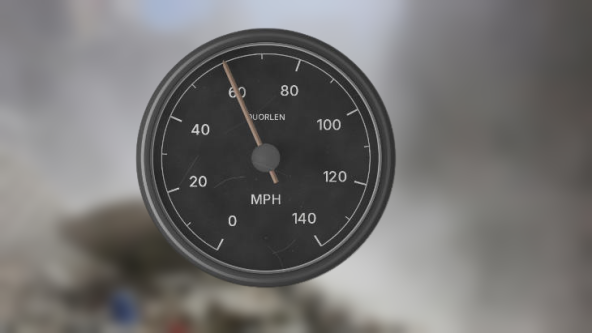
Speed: 60 mph
